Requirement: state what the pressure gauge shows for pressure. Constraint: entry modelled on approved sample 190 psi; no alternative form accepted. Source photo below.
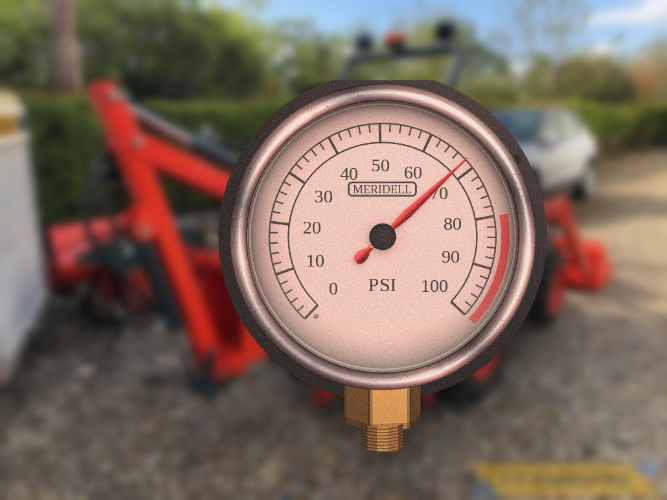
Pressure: 68 psi
